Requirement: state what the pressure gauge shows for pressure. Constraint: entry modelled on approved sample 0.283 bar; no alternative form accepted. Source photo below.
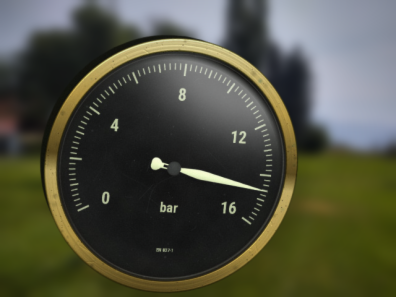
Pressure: 14.6 bar
